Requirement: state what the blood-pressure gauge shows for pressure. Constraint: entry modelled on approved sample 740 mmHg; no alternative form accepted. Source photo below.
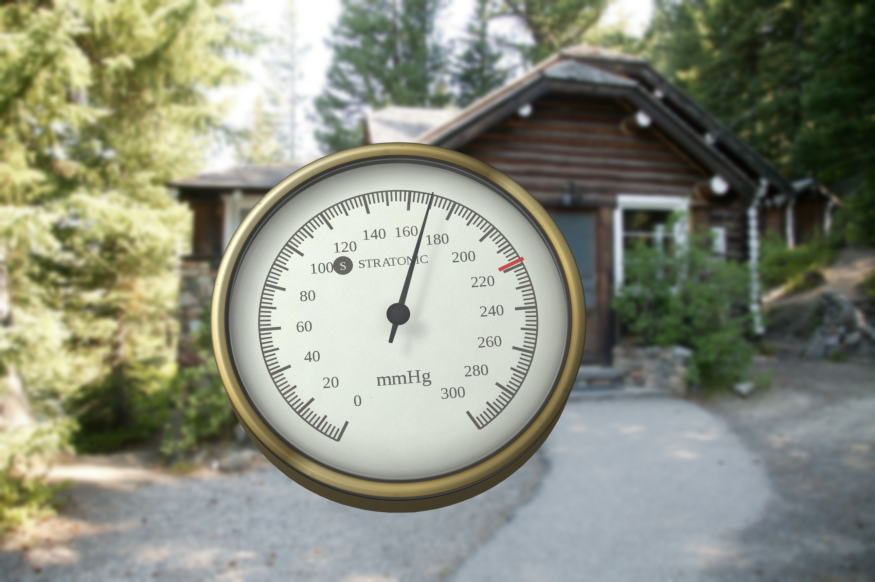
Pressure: 170 mmHg
